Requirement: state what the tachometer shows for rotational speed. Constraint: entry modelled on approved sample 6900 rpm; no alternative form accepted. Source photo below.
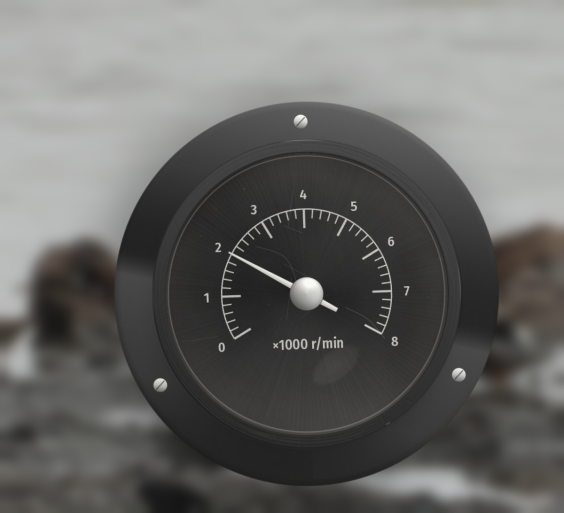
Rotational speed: 2000 rpm
